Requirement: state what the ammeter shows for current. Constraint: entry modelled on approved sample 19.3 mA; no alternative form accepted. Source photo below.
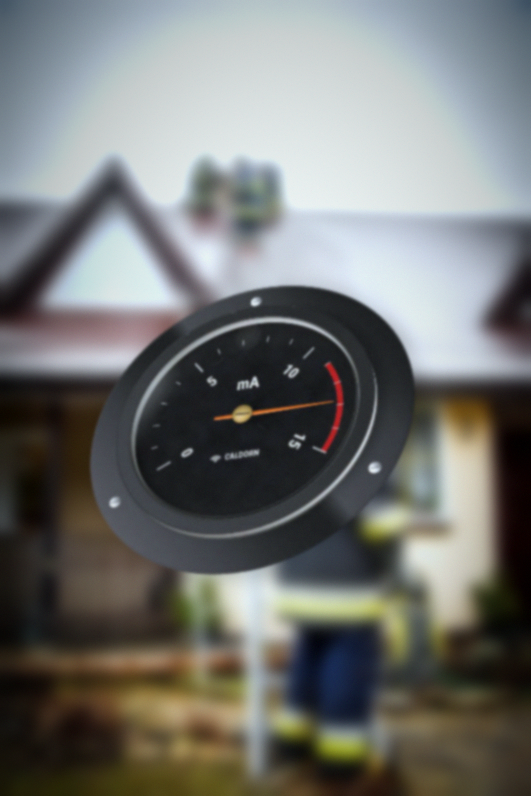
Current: 13 mA
